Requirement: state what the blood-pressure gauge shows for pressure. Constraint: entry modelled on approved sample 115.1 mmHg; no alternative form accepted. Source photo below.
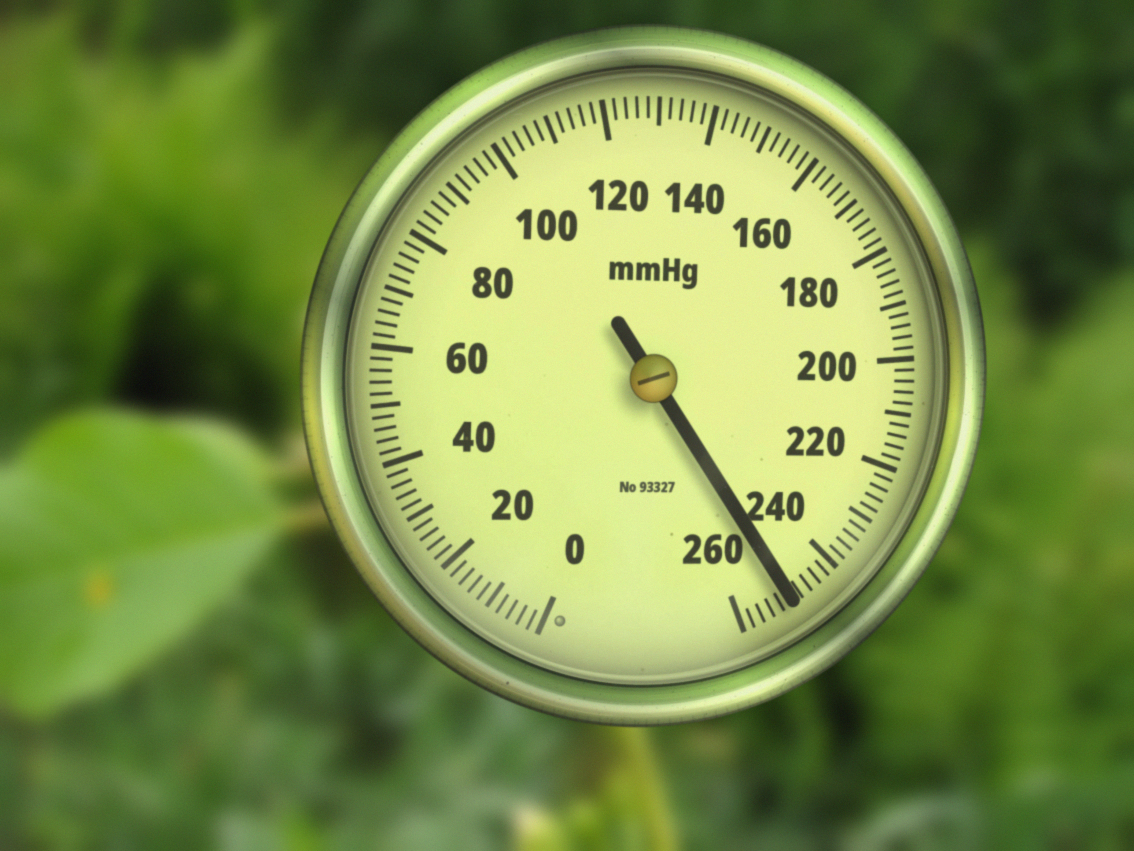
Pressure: 250 mmHg
